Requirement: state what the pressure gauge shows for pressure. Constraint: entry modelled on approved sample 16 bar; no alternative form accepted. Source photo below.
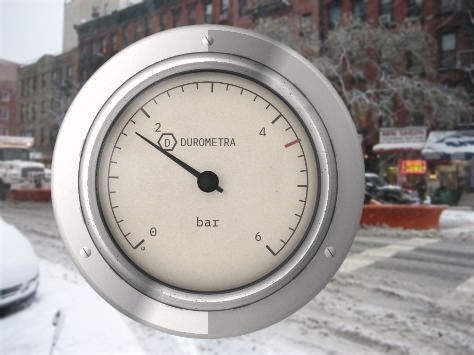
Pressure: 1.7 bar
